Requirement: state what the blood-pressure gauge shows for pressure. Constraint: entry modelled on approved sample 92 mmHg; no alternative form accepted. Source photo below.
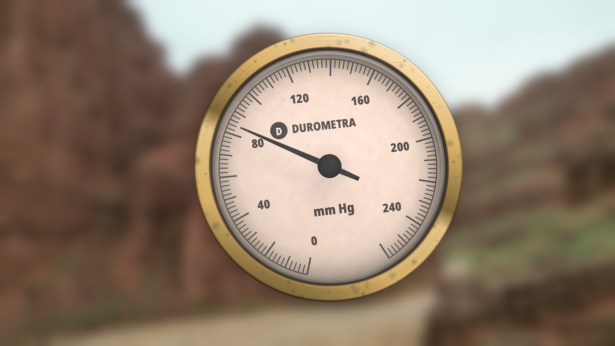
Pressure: 84 mmHg
